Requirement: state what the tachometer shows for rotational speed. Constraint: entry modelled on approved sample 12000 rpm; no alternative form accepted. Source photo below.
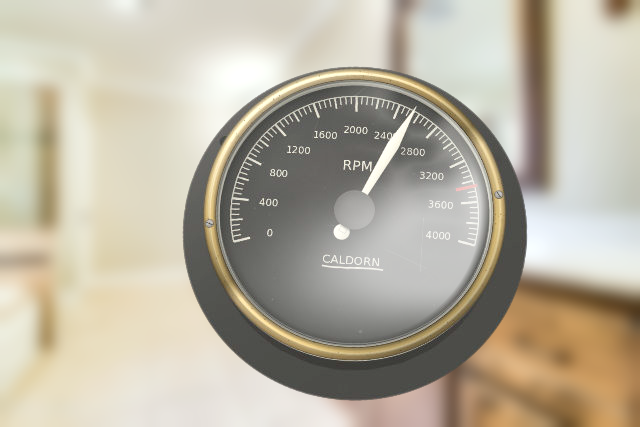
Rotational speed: 2550 rpm
